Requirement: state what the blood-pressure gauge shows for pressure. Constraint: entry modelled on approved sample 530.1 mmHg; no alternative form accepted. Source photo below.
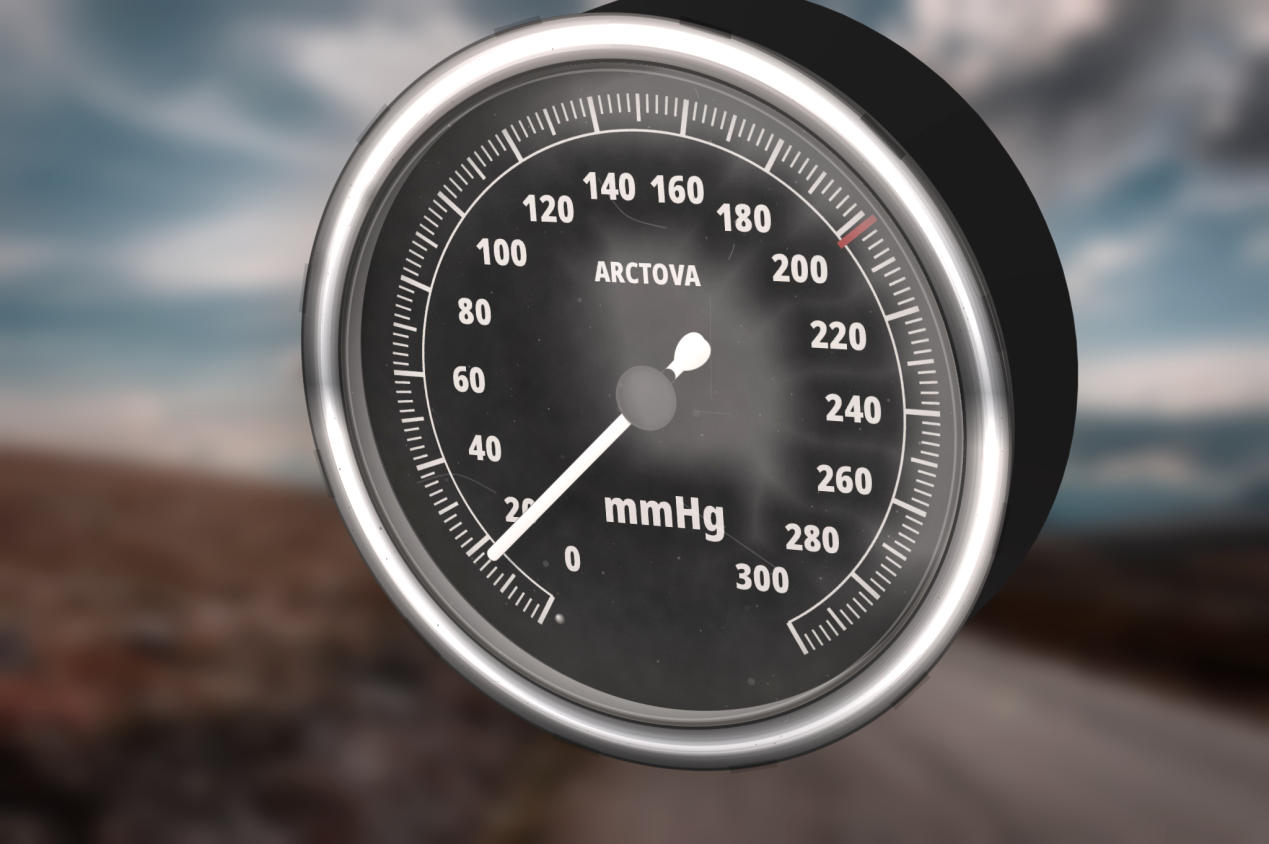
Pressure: 16 mmHg
